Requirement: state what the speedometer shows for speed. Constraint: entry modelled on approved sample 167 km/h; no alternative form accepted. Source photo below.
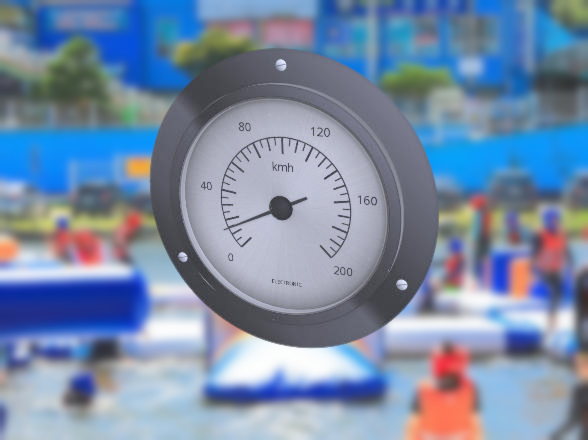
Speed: 15 km/h
